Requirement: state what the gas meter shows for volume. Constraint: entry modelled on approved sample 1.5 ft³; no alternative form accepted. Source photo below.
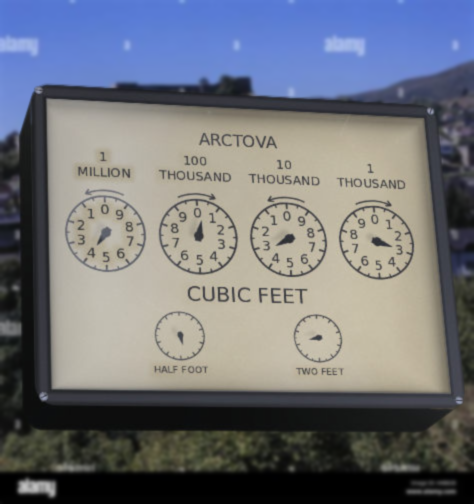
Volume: 403300 ft³
